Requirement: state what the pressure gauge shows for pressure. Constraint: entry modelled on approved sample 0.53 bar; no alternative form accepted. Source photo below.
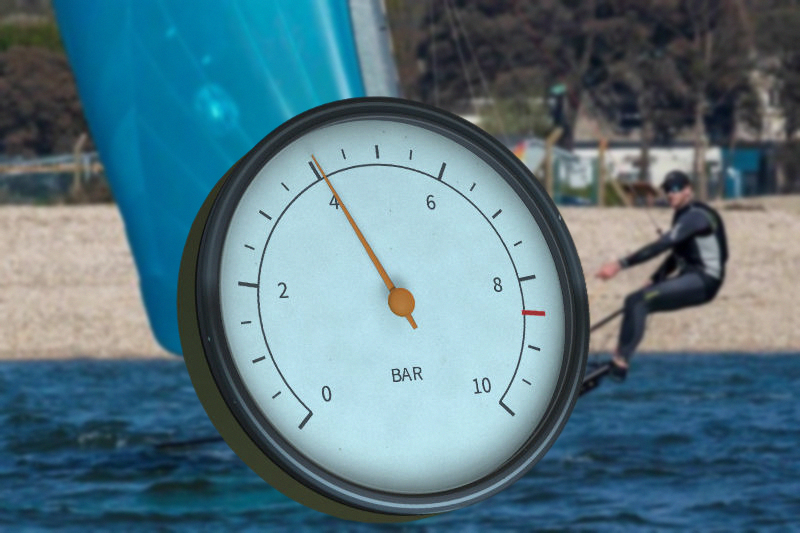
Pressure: 4 bar
